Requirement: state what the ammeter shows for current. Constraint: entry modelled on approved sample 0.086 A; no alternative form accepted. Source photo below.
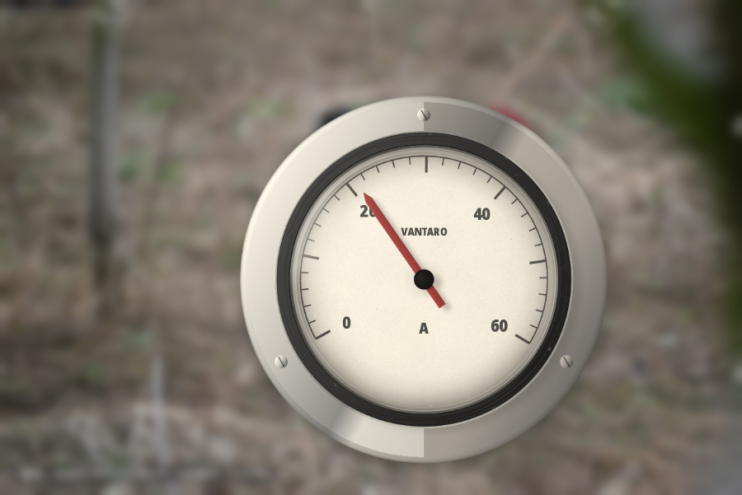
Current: 21 A
